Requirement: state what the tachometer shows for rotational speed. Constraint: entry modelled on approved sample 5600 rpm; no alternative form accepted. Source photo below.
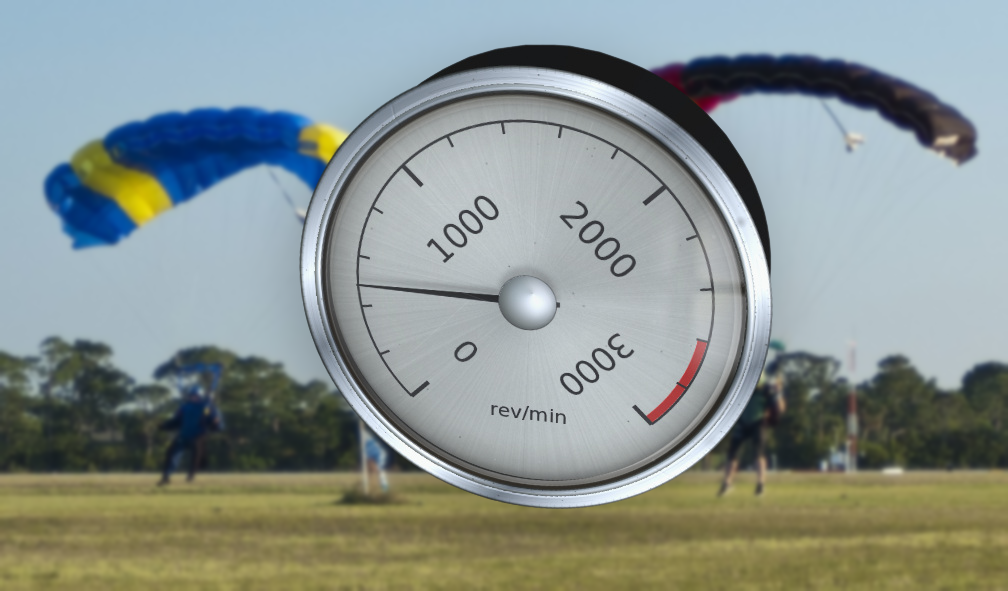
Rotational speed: 500 rpm
